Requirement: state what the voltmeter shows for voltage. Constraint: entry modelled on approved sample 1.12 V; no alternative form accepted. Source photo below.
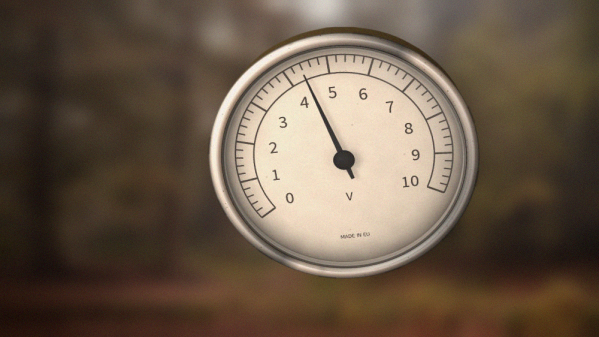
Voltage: 4.4 V
